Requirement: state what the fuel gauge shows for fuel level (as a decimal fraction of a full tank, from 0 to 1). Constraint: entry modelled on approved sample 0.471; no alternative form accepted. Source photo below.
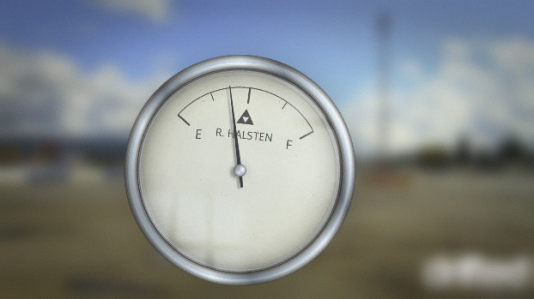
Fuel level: 0.375
